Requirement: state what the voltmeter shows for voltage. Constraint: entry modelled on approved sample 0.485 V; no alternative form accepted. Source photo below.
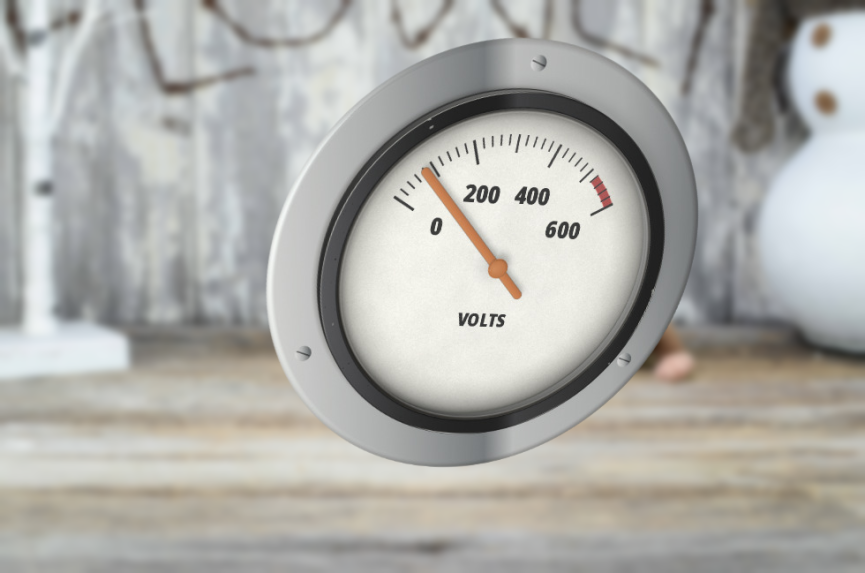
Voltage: 80 V
